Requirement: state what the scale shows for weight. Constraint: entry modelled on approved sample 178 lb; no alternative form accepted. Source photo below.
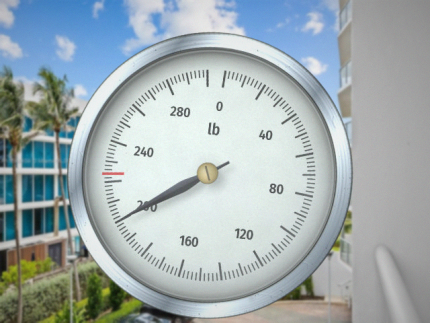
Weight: 200 lb
